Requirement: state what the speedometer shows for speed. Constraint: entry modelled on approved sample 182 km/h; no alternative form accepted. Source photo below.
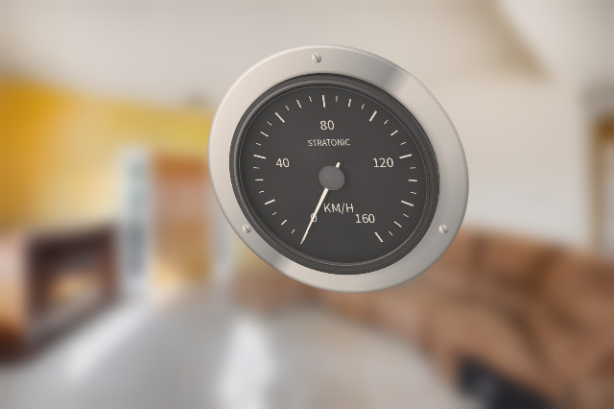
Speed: 0 km/h
